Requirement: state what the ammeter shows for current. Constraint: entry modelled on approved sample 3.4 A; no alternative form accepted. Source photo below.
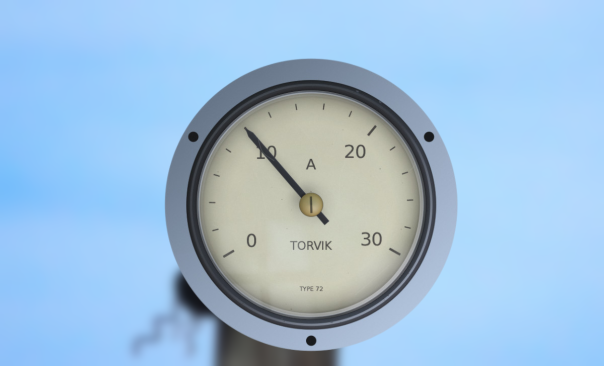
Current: 10 A
